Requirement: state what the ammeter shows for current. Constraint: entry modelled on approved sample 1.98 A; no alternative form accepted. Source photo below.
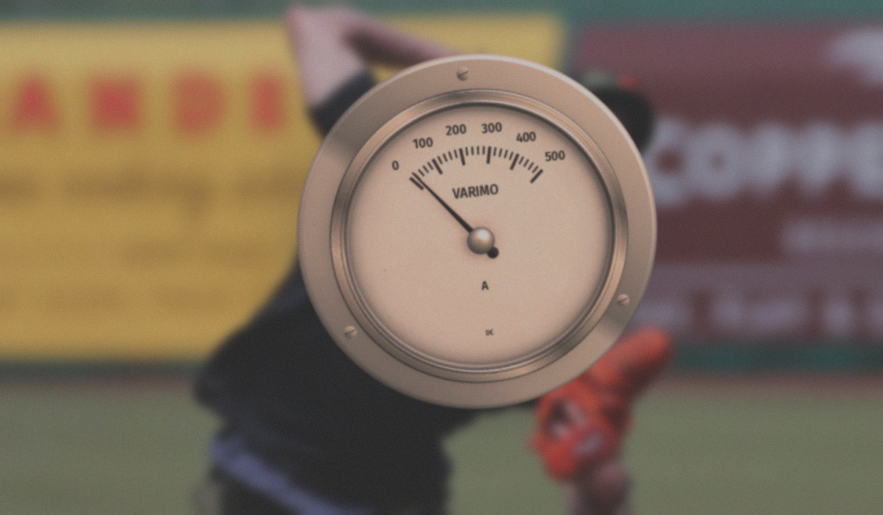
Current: 20 A
